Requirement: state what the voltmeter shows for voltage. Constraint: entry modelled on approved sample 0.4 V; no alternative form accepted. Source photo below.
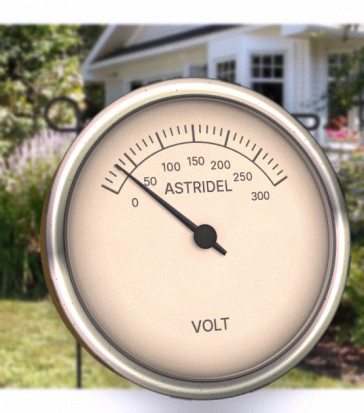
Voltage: 30 V
